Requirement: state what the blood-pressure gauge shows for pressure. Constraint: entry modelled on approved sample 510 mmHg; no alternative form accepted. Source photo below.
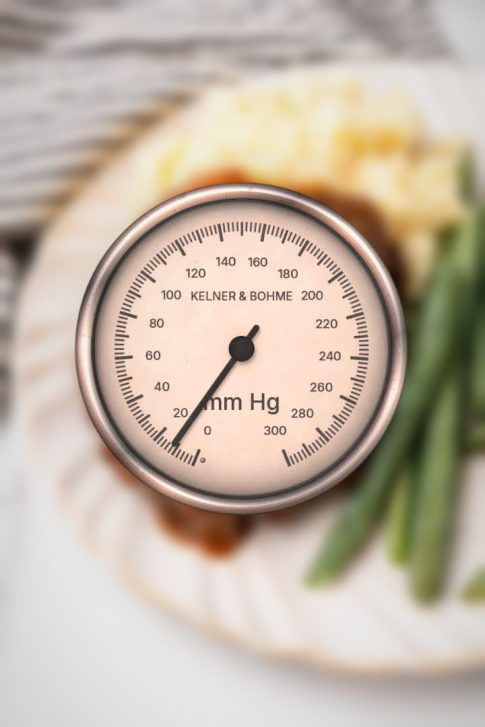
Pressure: 12 mmHg
